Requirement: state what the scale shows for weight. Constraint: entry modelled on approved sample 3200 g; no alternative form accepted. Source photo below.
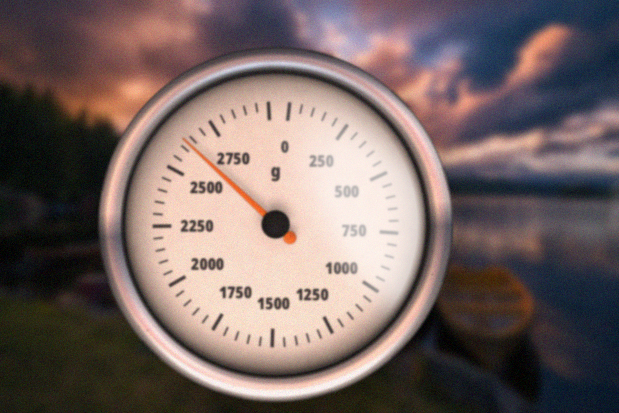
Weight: 2625 g
